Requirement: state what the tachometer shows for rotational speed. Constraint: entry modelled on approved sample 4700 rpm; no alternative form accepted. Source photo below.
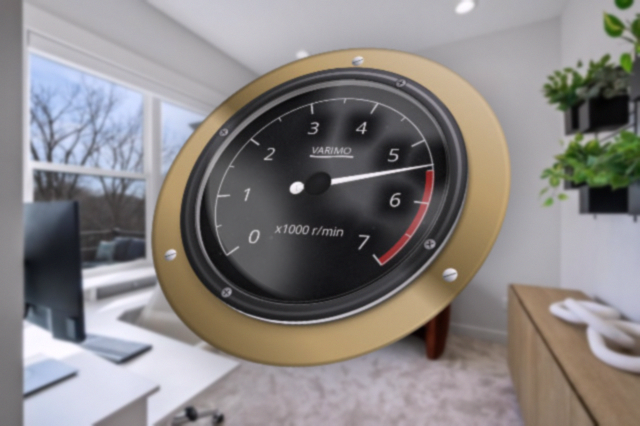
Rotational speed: 5500 rpm
